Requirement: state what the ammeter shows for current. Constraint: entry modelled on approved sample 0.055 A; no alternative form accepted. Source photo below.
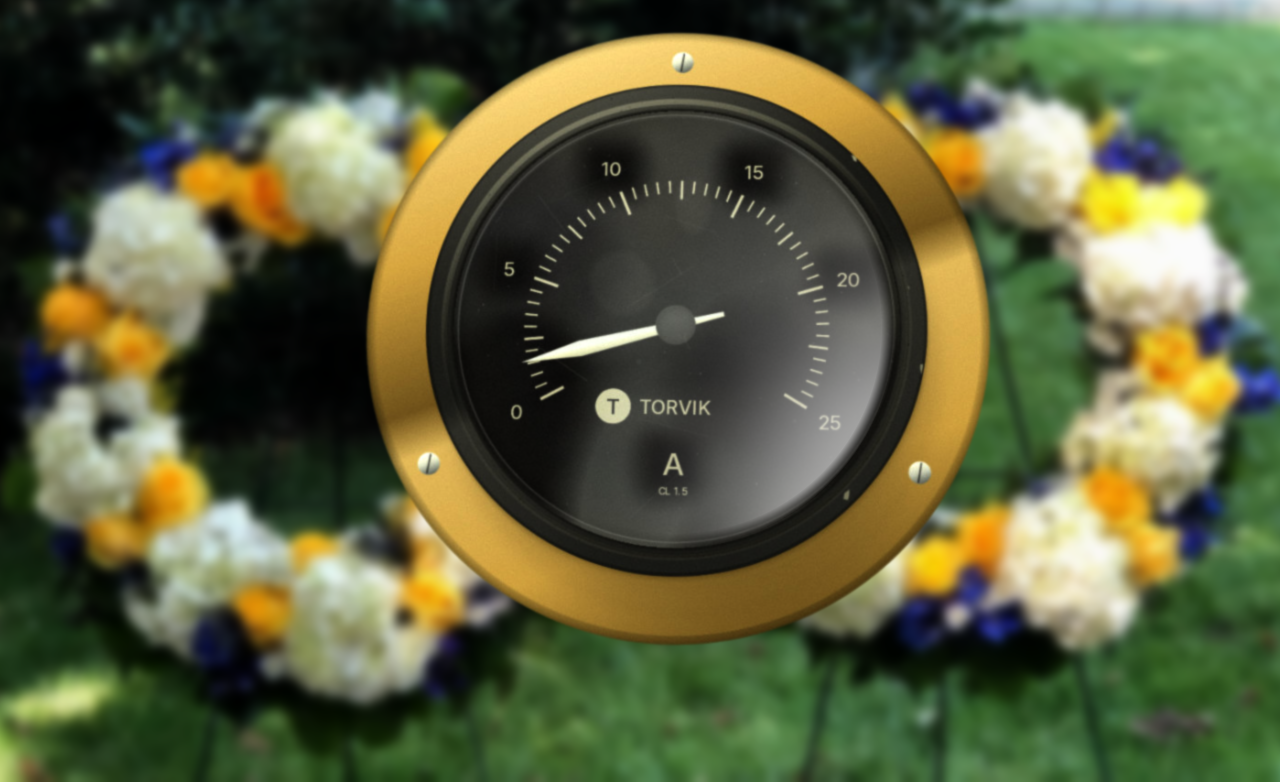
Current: 1.5 A
